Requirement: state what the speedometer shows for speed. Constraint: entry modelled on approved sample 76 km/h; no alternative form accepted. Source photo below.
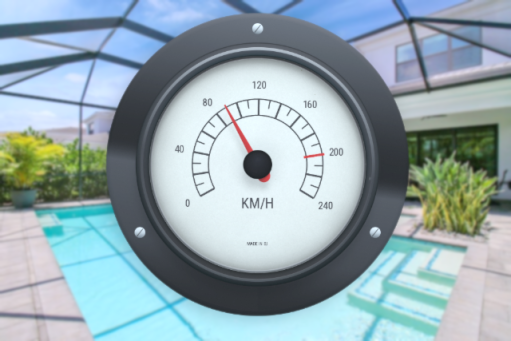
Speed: 90 km/h
